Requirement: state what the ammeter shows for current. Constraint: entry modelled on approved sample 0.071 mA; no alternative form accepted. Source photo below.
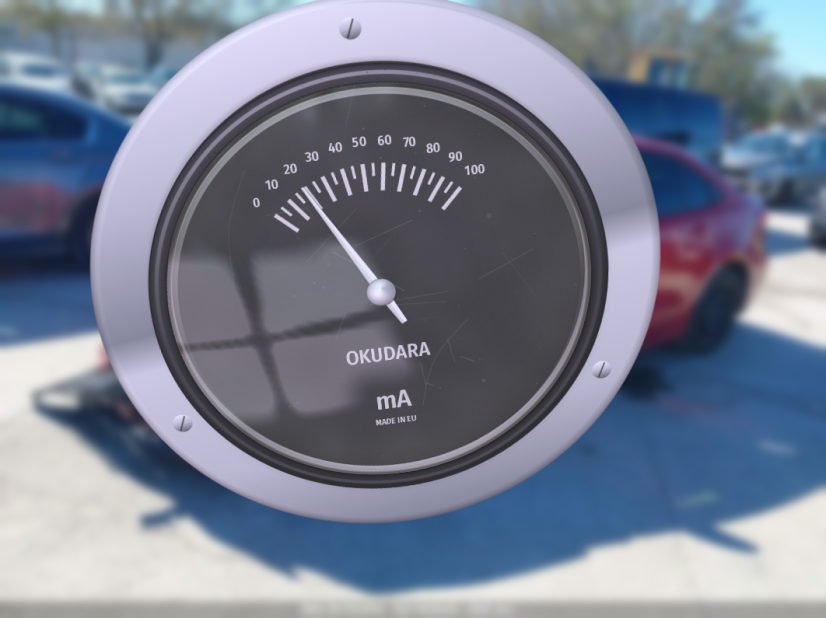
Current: 20 mA
